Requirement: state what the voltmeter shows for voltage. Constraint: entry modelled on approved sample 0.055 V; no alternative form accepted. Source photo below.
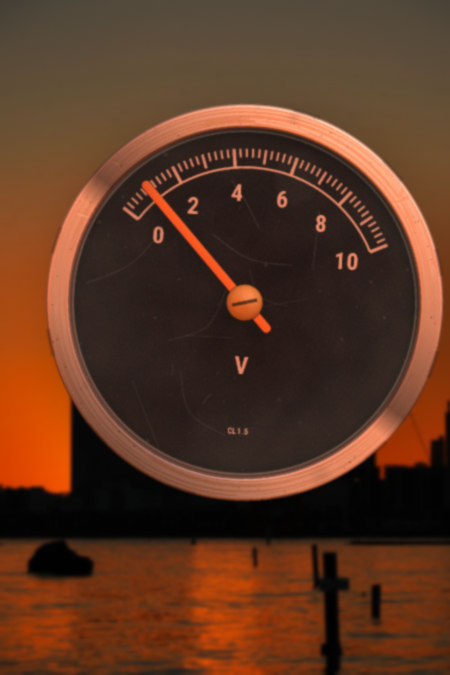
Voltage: 1 V
